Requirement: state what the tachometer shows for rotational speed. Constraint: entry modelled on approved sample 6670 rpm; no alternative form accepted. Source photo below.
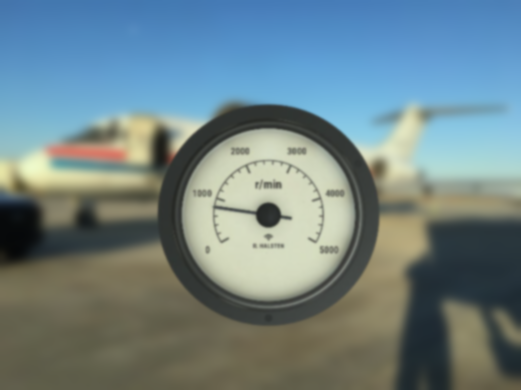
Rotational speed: 800 rpm
